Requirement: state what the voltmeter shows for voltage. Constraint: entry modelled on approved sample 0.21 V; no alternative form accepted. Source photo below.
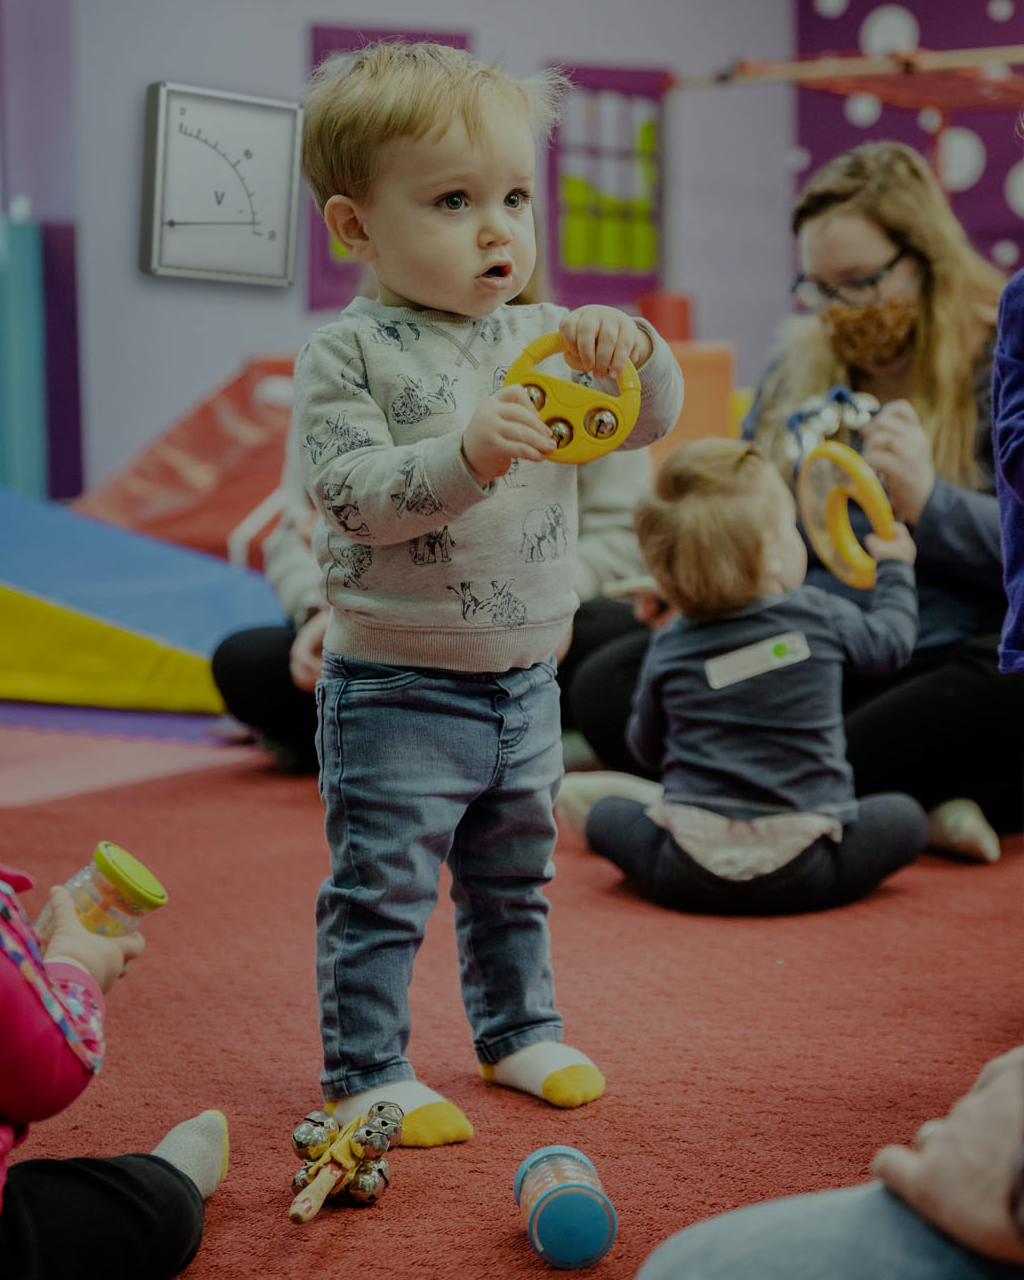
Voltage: 57.5 V
